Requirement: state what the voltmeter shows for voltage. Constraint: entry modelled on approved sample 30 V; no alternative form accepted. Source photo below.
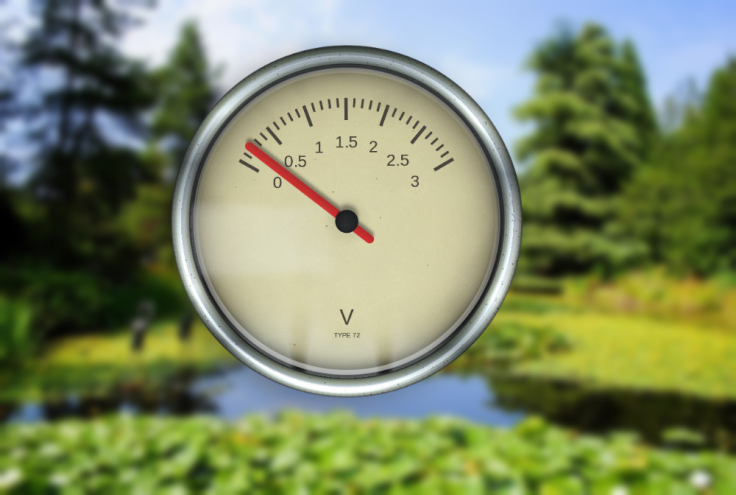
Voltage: 0.2 V
